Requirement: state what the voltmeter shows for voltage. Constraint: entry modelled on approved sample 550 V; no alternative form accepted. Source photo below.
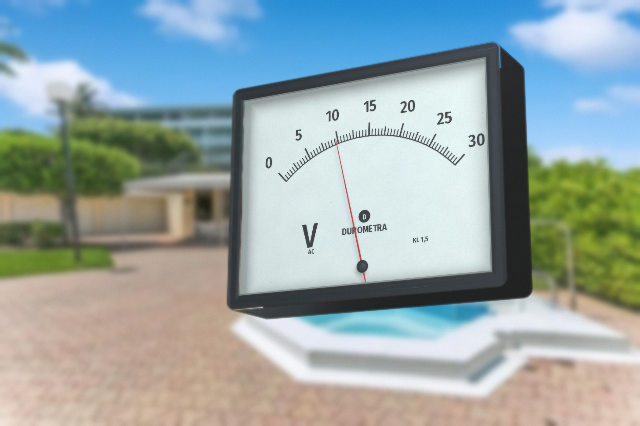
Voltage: 10 V
